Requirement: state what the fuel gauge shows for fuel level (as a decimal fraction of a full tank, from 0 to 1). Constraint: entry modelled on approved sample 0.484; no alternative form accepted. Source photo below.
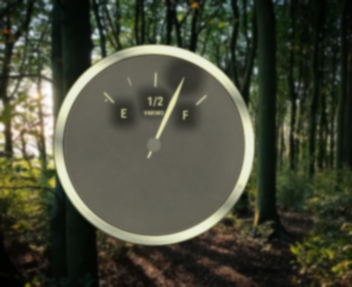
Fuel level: 0.75
